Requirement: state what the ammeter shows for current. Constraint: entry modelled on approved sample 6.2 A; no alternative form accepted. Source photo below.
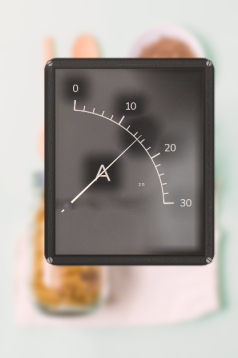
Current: 15 A
